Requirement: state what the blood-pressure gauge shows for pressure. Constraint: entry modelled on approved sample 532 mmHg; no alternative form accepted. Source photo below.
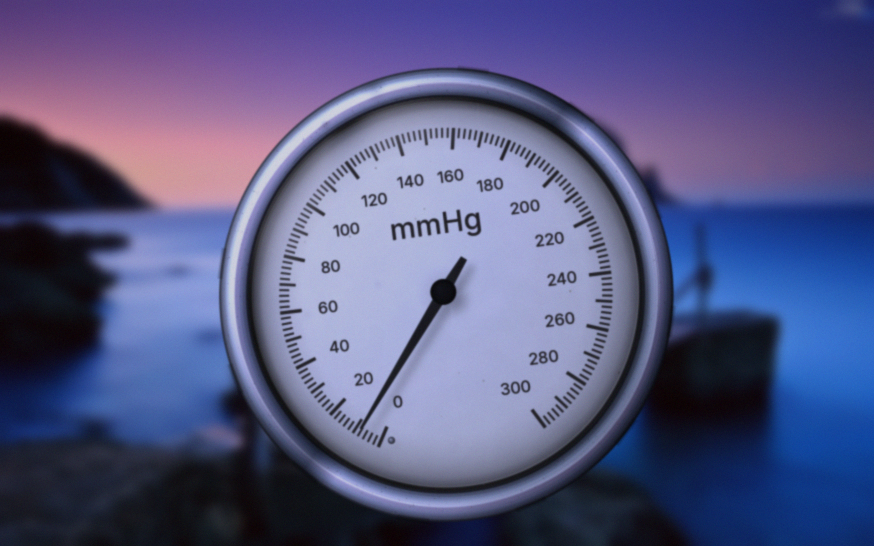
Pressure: 8 mmHg
